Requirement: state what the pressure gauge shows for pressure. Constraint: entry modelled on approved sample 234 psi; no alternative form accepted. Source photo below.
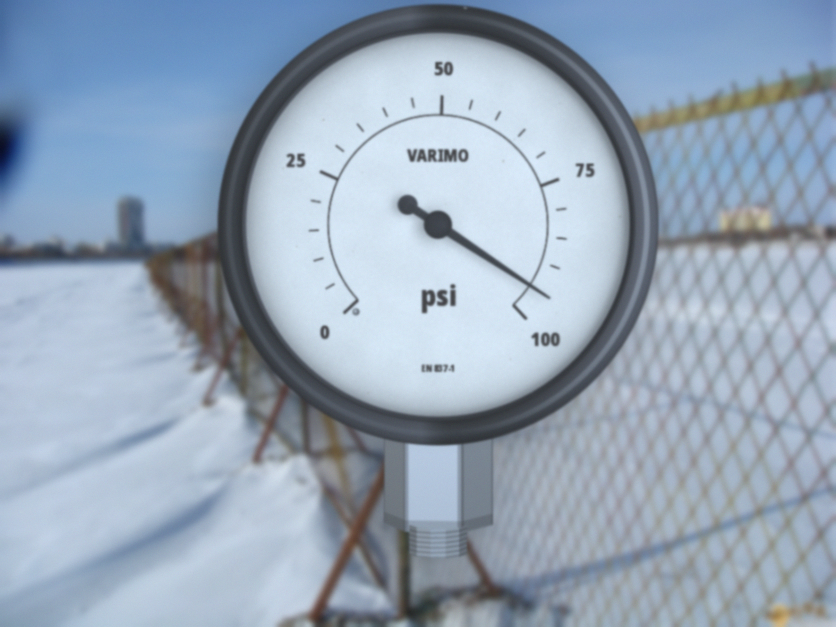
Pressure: 95 psi
